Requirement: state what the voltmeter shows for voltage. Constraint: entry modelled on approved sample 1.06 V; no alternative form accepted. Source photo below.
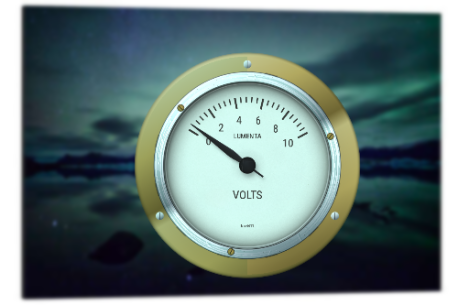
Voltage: 0.4 V
